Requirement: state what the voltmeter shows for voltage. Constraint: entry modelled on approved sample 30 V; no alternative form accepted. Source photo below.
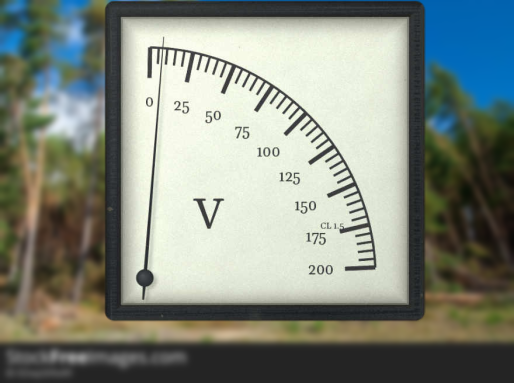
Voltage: 7.5 V
